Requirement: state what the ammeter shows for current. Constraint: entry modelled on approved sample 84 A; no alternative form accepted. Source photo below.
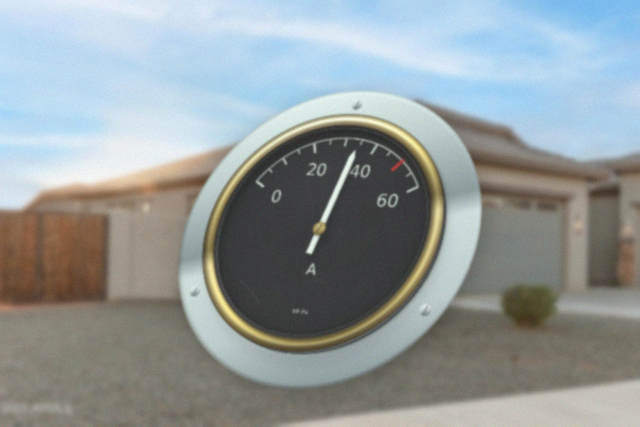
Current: 35 A
